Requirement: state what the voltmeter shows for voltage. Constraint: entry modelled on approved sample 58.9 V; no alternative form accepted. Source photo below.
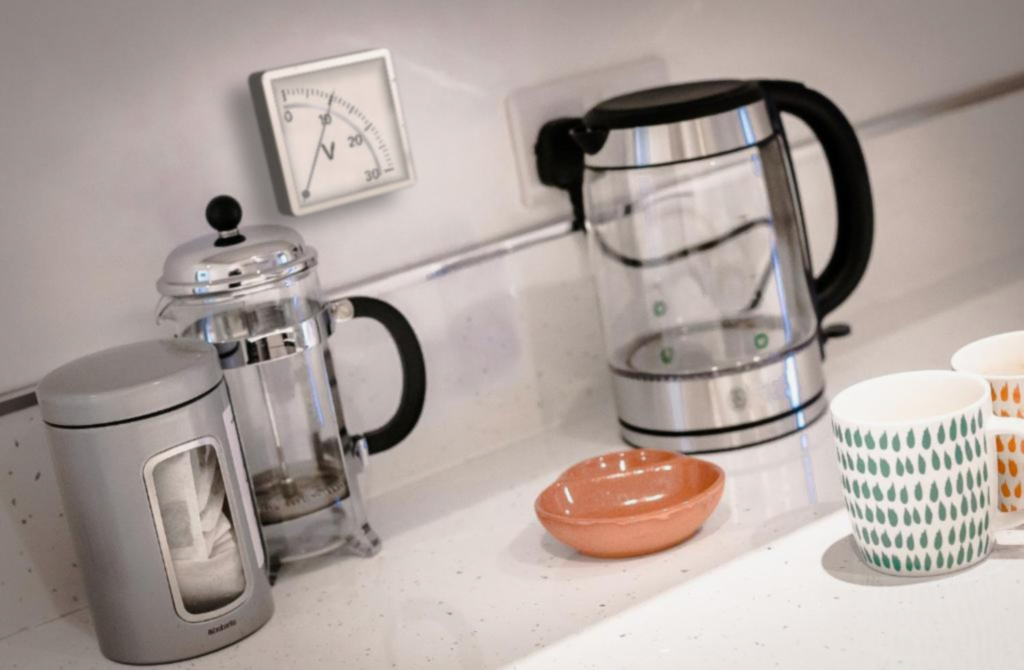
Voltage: 10 V
